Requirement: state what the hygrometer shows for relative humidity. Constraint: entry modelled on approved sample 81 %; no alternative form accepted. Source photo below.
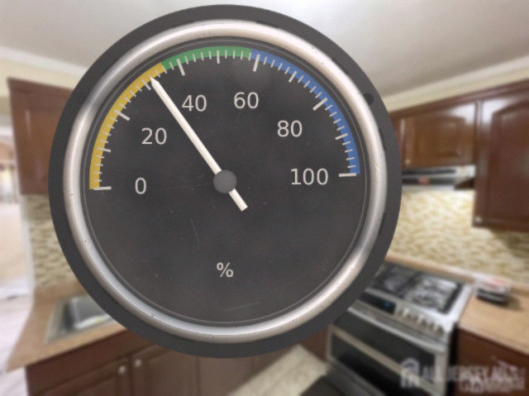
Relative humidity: 32 %
